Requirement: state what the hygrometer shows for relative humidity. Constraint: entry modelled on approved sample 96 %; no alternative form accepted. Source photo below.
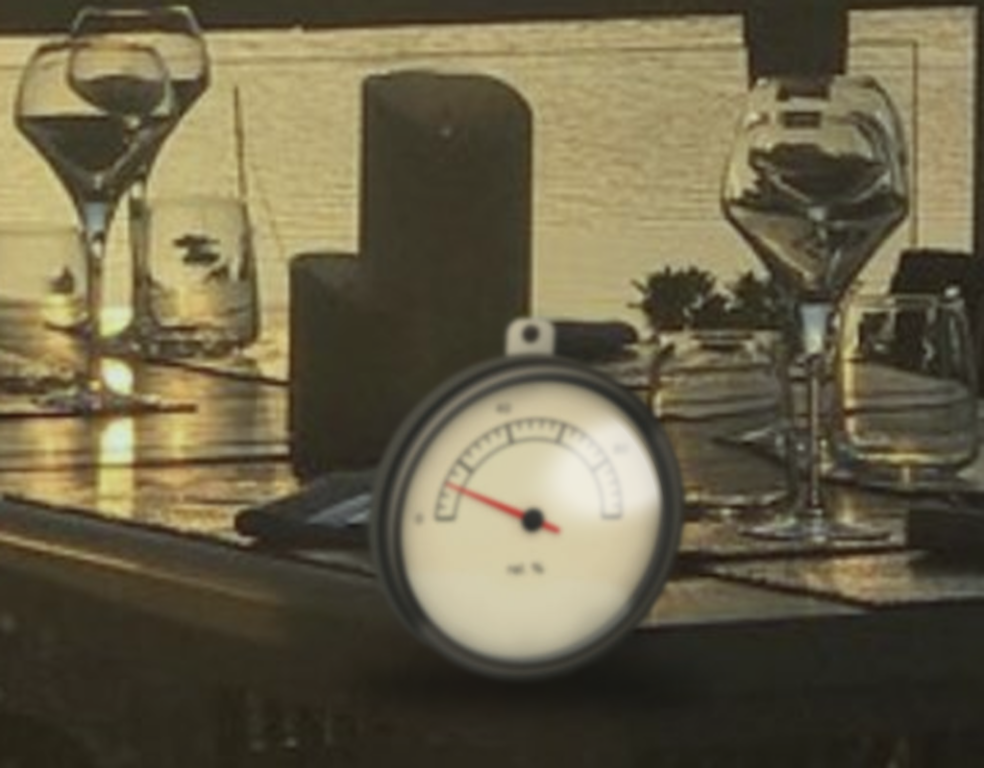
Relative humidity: 12 %
